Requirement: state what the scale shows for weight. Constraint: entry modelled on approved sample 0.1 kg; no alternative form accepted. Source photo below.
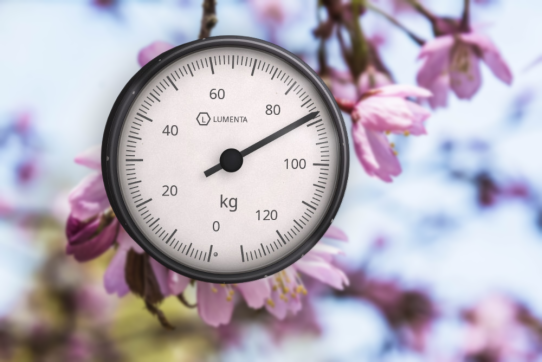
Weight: 88 kg
